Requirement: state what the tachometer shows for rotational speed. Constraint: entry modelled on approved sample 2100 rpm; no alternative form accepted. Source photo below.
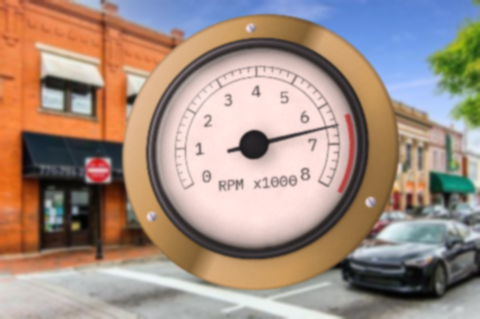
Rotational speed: 6600 rpm
